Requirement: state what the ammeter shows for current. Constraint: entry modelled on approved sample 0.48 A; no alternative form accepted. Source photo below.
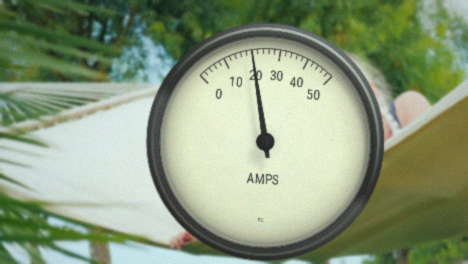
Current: 20 A
